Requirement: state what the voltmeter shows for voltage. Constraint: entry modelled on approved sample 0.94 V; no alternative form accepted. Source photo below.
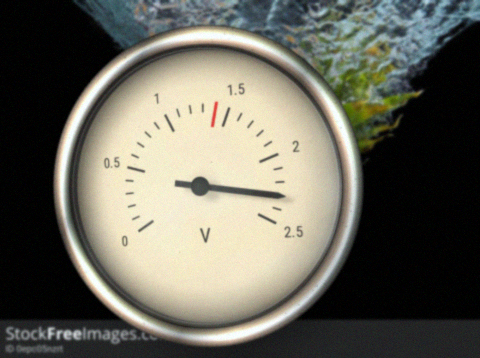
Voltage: 2.3 V
